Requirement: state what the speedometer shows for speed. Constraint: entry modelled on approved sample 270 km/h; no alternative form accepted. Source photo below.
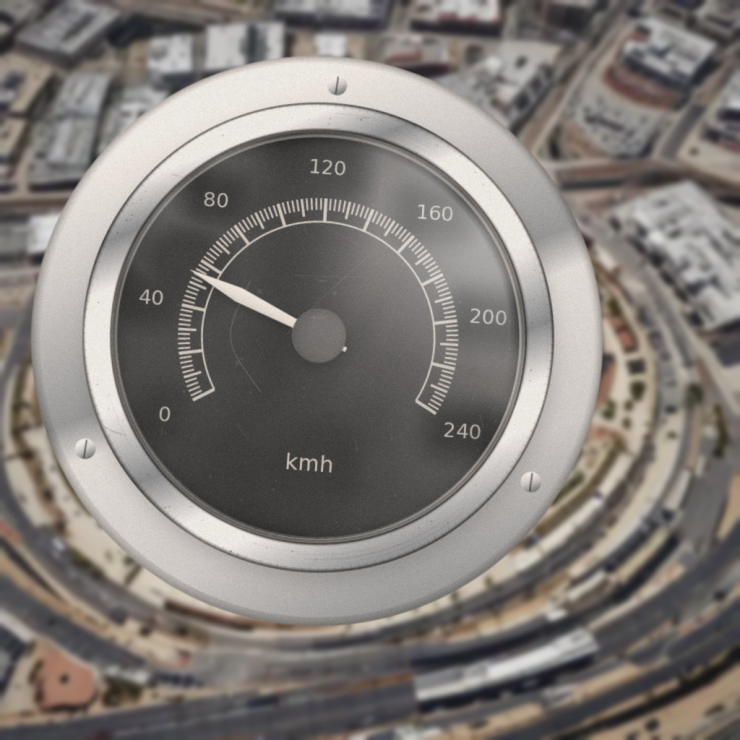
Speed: 54 km/h
